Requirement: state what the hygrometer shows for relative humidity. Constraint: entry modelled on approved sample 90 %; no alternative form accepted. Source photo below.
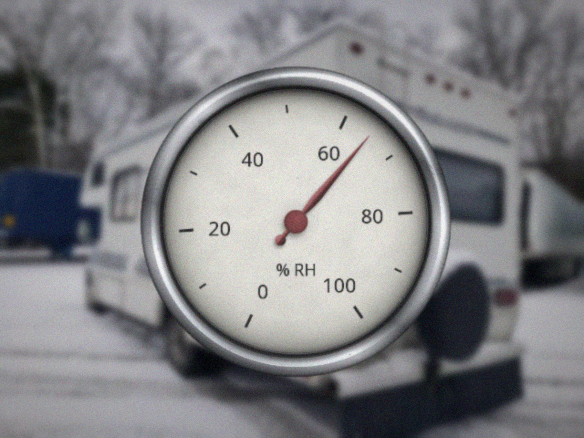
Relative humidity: 65 %
